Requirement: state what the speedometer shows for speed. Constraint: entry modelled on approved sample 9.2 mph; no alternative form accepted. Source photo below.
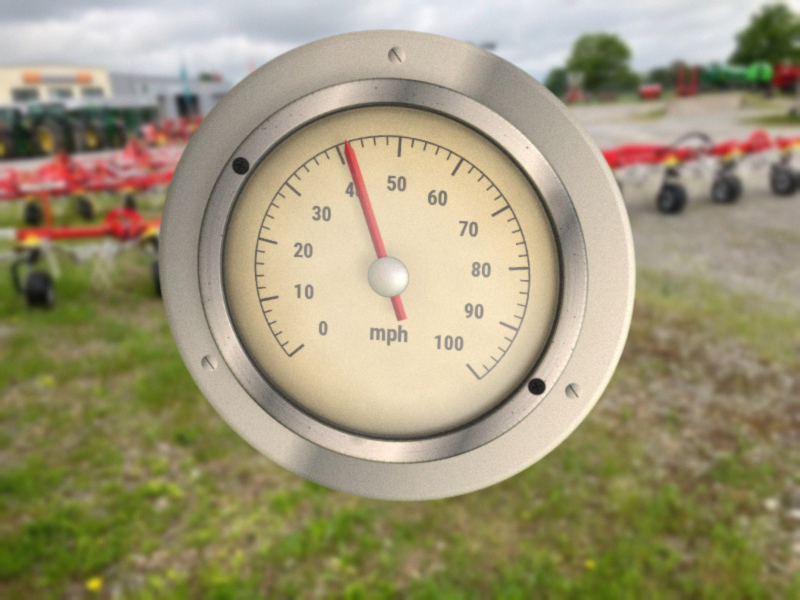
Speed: 42 mph
